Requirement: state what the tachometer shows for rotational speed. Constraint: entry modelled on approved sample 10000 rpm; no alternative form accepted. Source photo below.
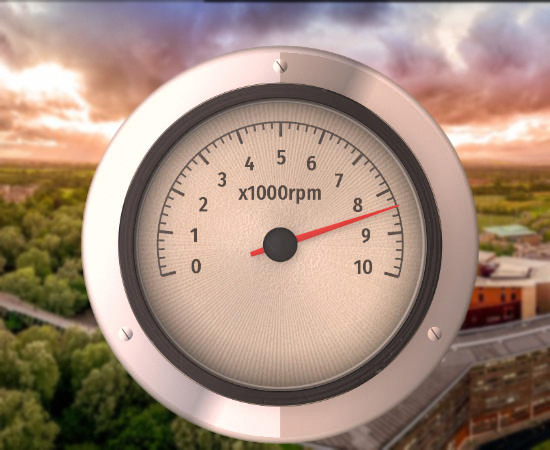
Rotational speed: 8400 rpm
